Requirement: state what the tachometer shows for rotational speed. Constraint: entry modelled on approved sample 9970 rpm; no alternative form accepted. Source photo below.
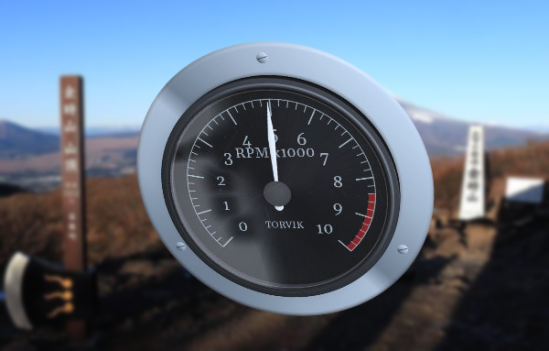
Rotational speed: 5000 rpm
